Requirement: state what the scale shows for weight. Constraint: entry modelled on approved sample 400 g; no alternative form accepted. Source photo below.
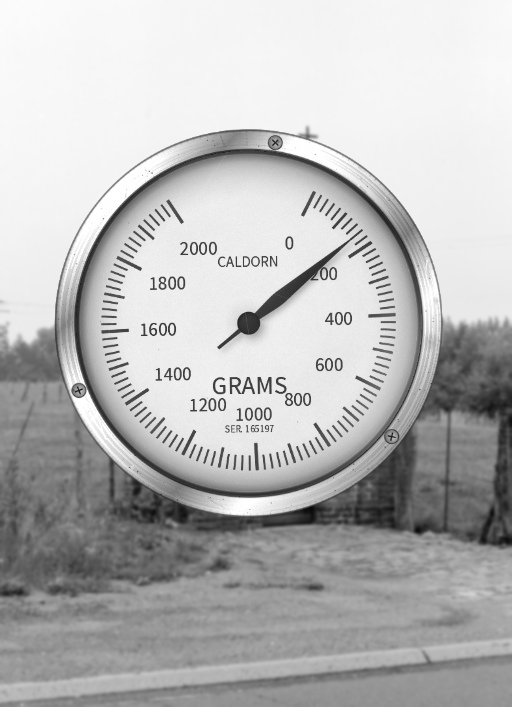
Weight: 160 g
